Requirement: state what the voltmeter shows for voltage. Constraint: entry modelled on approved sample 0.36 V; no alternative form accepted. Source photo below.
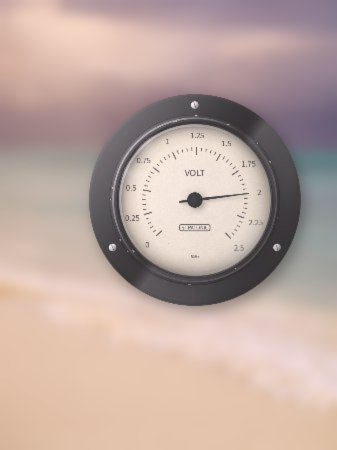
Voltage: 2 V
